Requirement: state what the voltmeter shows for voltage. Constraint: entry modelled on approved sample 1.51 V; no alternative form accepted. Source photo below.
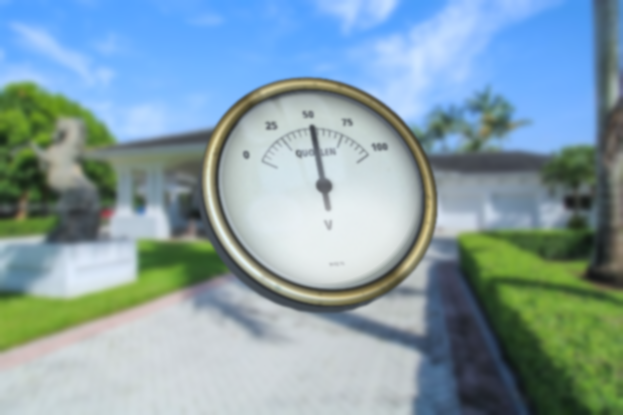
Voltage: 50 V
